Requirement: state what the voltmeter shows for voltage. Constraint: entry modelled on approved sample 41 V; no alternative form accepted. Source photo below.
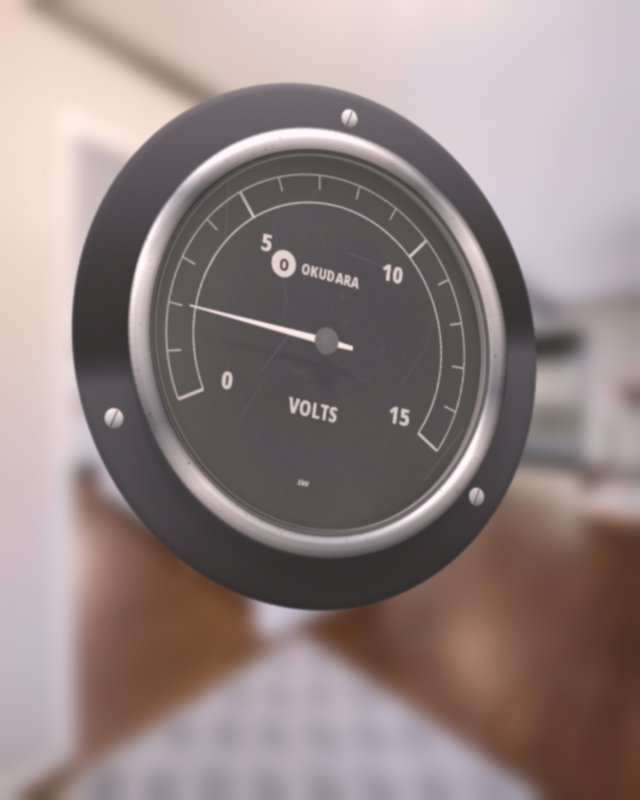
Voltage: 2 V
